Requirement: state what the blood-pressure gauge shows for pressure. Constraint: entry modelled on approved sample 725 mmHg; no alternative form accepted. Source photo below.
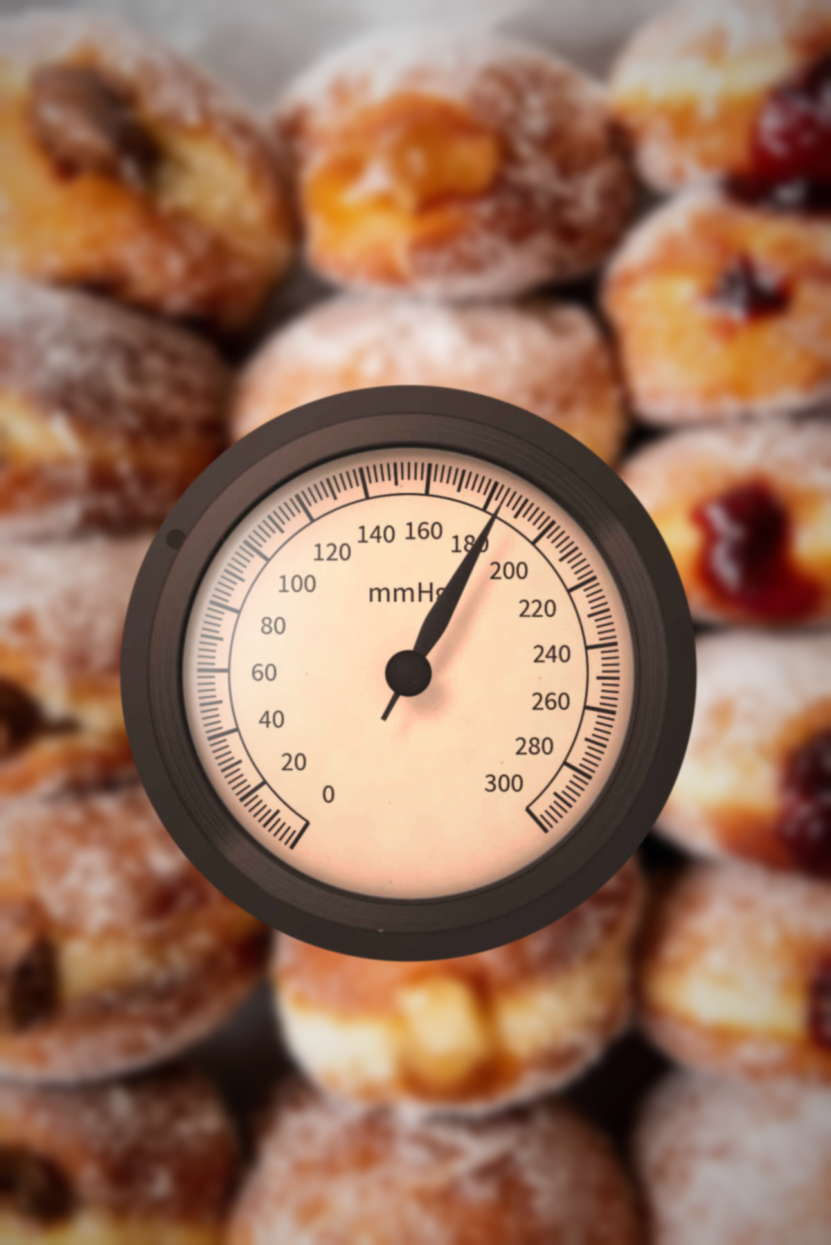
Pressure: 184 mmHg
